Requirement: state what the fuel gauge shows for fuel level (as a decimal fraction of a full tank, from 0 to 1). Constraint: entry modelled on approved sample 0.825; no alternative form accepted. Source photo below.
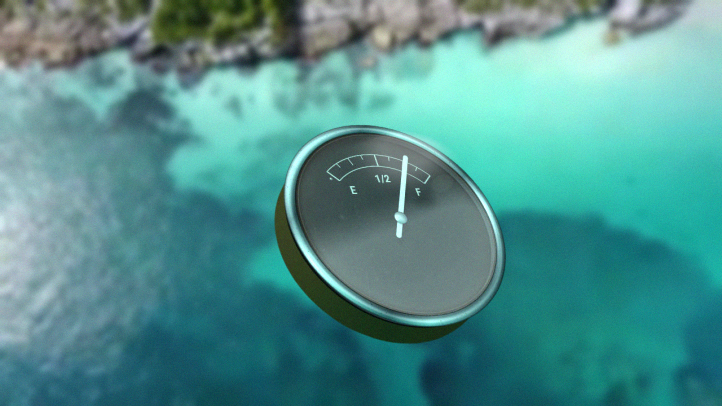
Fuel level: 0.75
